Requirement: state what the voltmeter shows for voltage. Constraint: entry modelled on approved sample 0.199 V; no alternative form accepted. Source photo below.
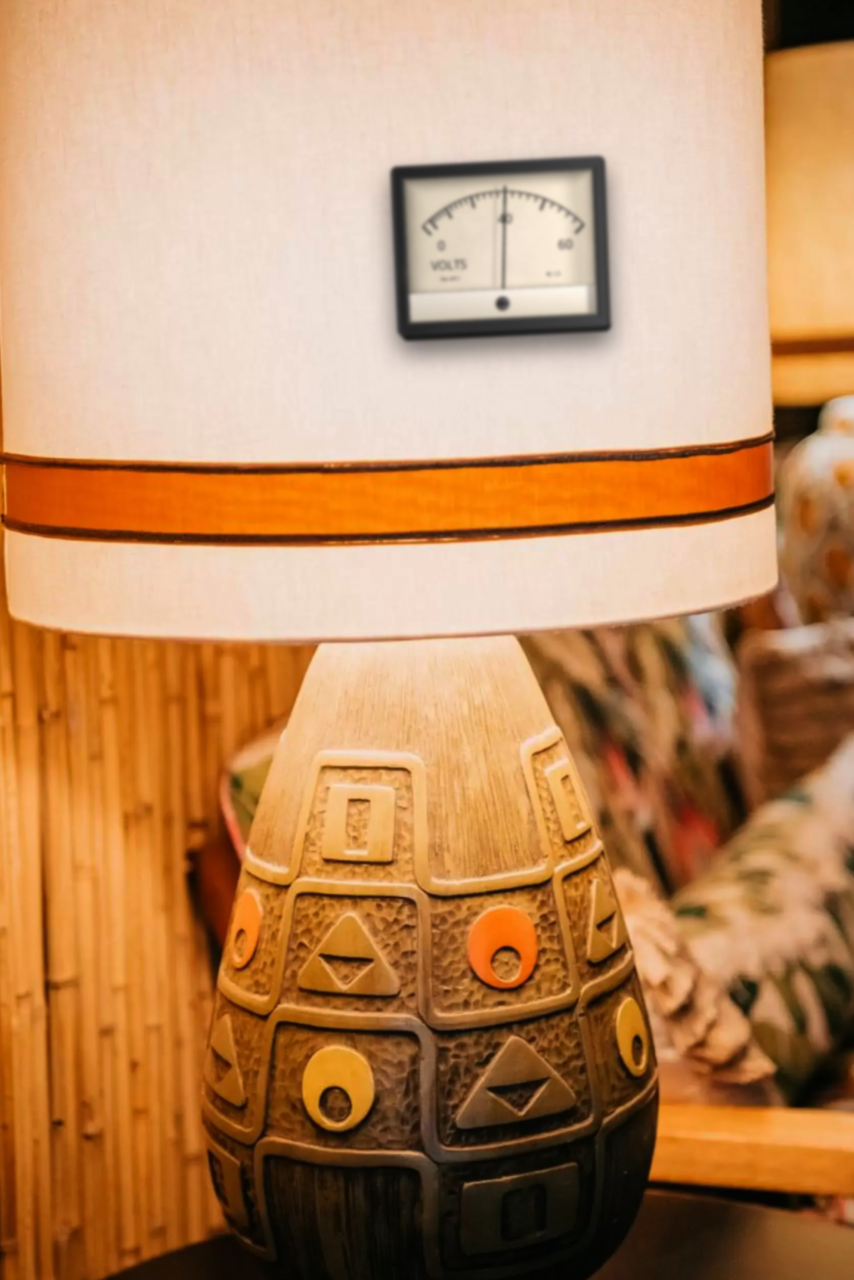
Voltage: 40 V
